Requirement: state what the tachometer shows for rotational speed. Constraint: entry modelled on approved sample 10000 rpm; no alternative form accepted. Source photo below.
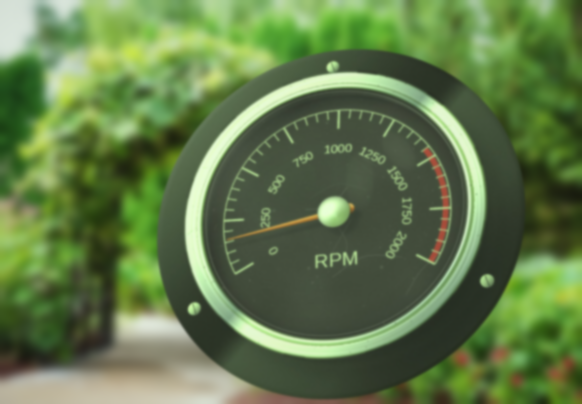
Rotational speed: 150 rpm
